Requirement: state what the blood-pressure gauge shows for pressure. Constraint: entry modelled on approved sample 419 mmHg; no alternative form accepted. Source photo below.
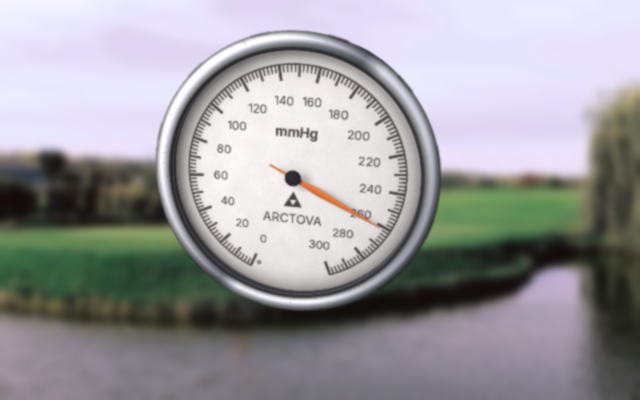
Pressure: 260 mmHg
